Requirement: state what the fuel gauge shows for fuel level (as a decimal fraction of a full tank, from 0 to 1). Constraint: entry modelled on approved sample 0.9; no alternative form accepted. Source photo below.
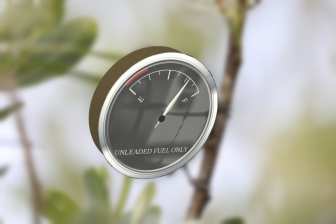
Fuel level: 0.75
